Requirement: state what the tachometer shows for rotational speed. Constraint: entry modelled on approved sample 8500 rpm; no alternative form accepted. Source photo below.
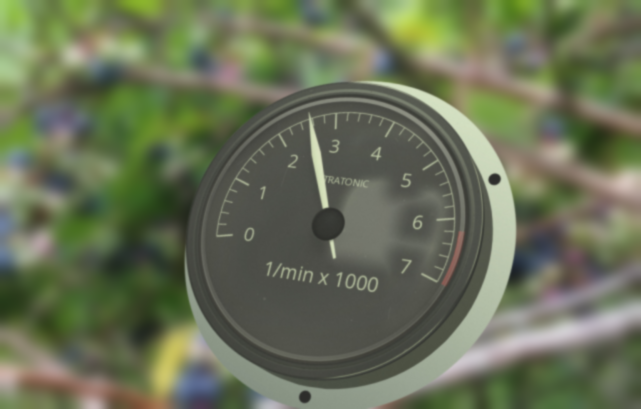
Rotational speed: 2600 rpm
